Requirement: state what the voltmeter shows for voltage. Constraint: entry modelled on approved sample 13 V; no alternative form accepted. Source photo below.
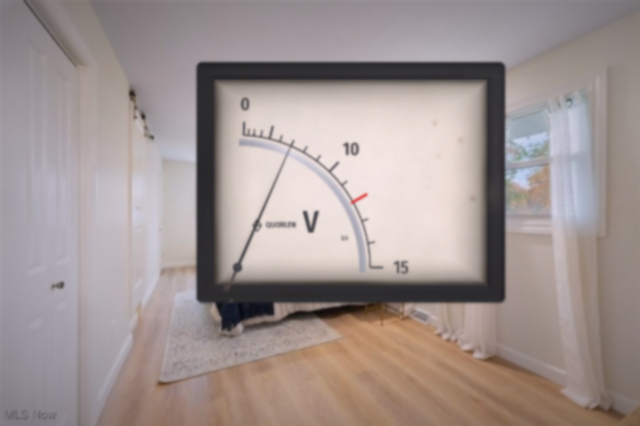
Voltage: 7 V
